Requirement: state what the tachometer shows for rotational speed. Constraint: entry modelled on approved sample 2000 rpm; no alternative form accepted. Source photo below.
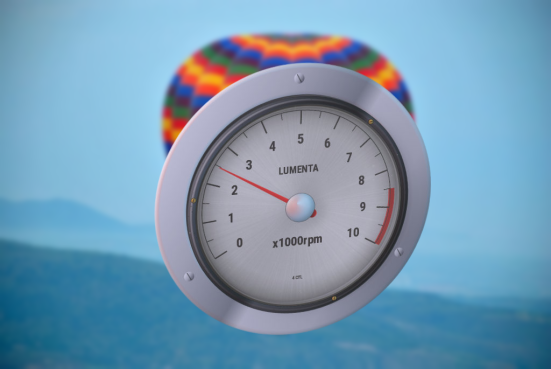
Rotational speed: 2500 rpm
